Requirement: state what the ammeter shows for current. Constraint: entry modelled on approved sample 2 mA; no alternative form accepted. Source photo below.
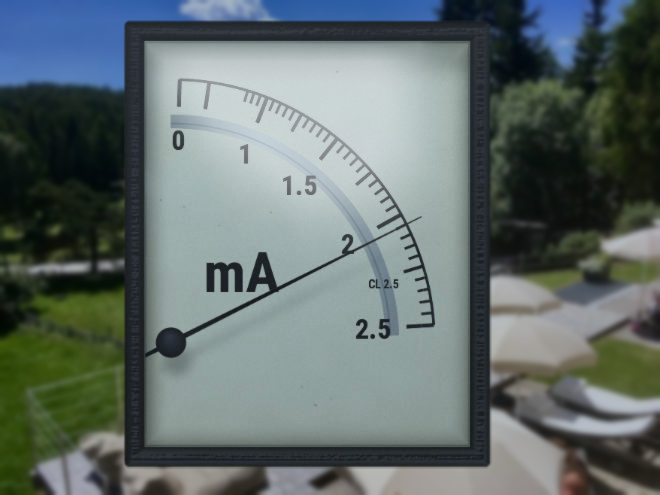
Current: 2.05 mA
